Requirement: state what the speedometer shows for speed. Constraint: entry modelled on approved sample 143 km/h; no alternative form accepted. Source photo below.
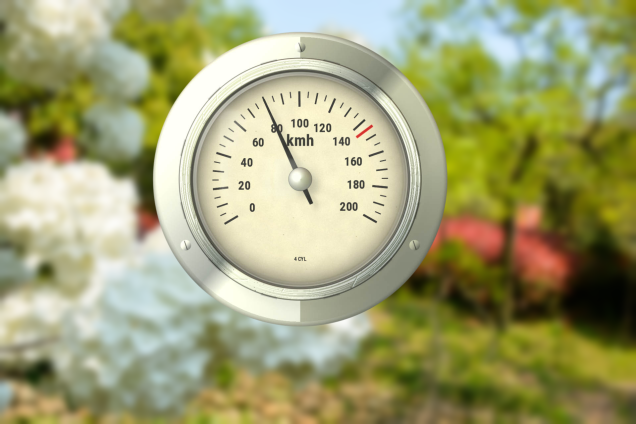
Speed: 80 km/h
